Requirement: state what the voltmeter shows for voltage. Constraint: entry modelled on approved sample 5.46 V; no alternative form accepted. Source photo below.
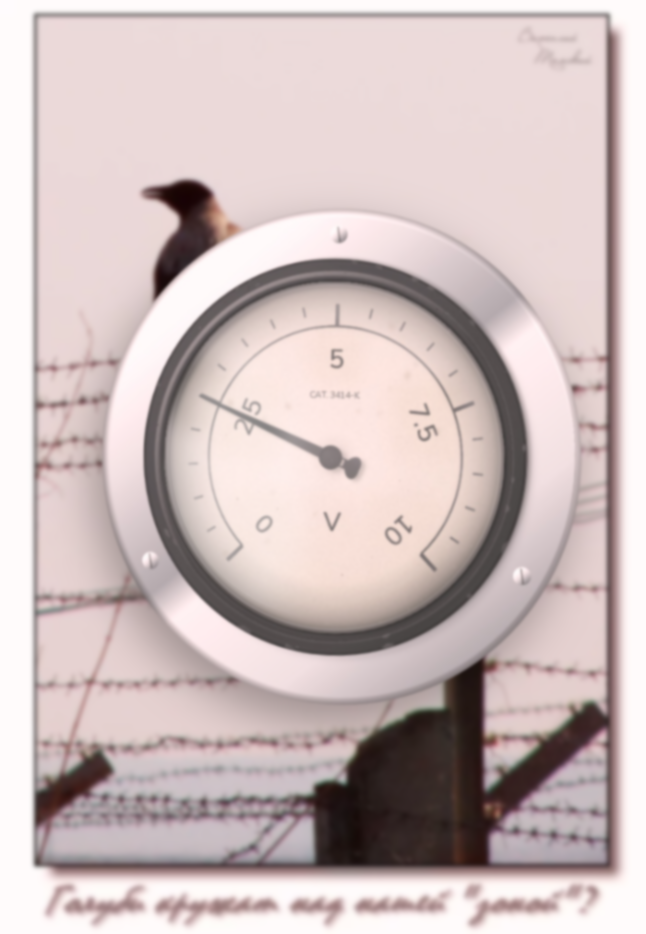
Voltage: 2.5 V
